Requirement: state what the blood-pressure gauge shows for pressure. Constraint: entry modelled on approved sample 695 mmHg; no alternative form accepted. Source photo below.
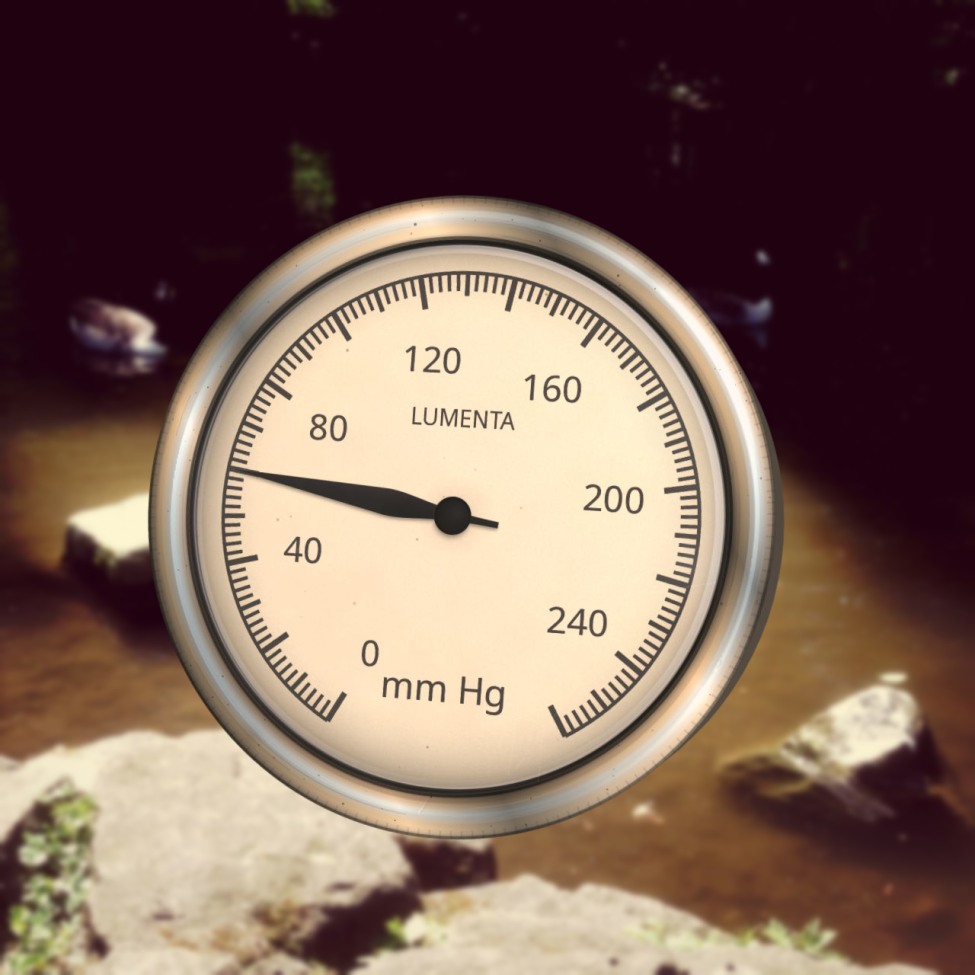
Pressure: 60 mmHg
